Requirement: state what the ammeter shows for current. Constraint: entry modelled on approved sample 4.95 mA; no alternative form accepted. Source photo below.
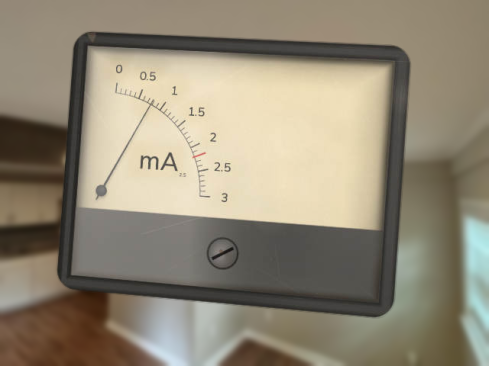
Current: 0.8 mA
